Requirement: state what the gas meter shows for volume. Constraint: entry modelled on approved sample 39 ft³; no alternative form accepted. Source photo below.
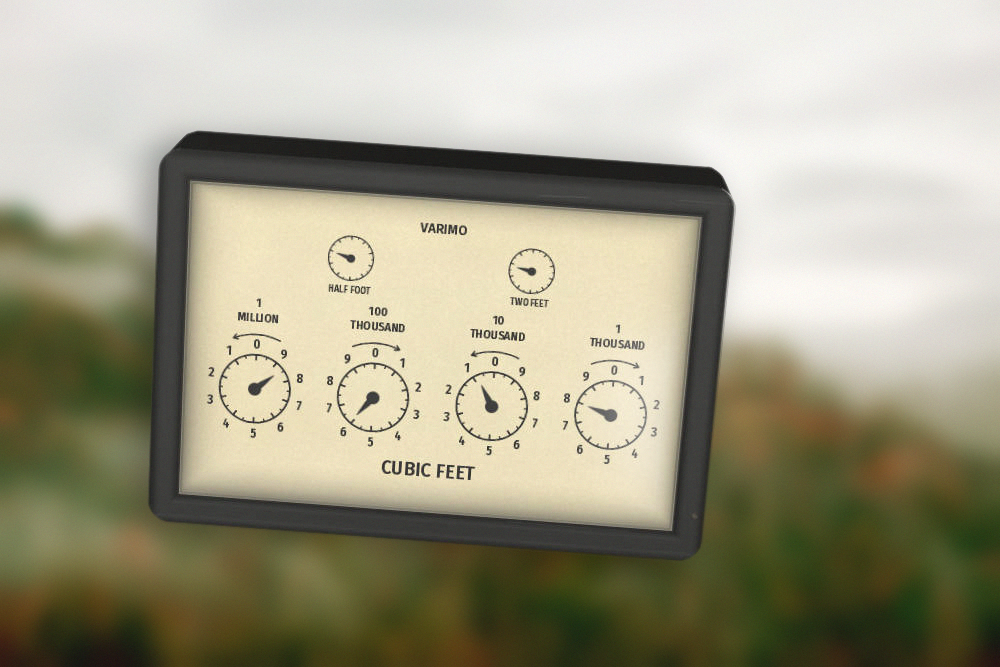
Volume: 860800 ft³
